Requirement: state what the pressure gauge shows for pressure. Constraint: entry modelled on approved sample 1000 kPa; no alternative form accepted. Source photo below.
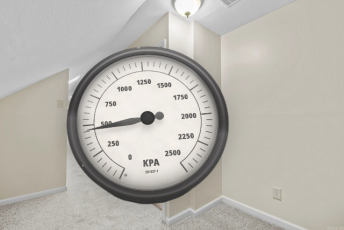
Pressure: 450 kPa
